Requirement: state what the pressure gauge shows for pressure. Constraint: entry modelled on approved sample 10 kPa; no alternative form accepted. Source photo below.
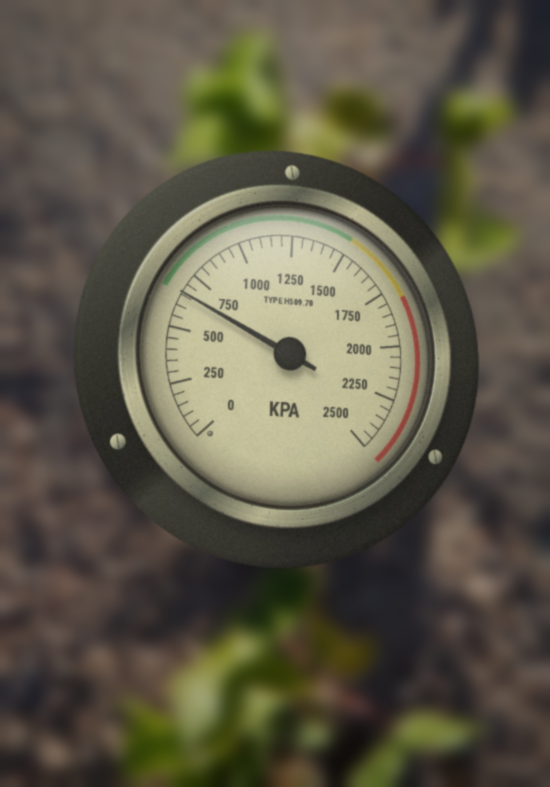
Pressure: 650 kPa
